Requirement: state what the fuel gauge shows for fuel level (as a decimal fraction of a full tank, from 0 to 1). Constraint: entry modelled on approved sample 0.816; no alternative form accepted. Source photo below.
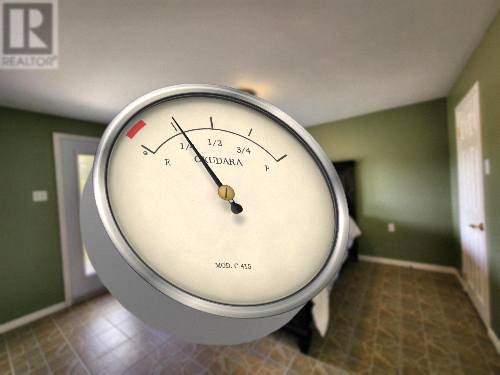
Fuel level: 0.25
